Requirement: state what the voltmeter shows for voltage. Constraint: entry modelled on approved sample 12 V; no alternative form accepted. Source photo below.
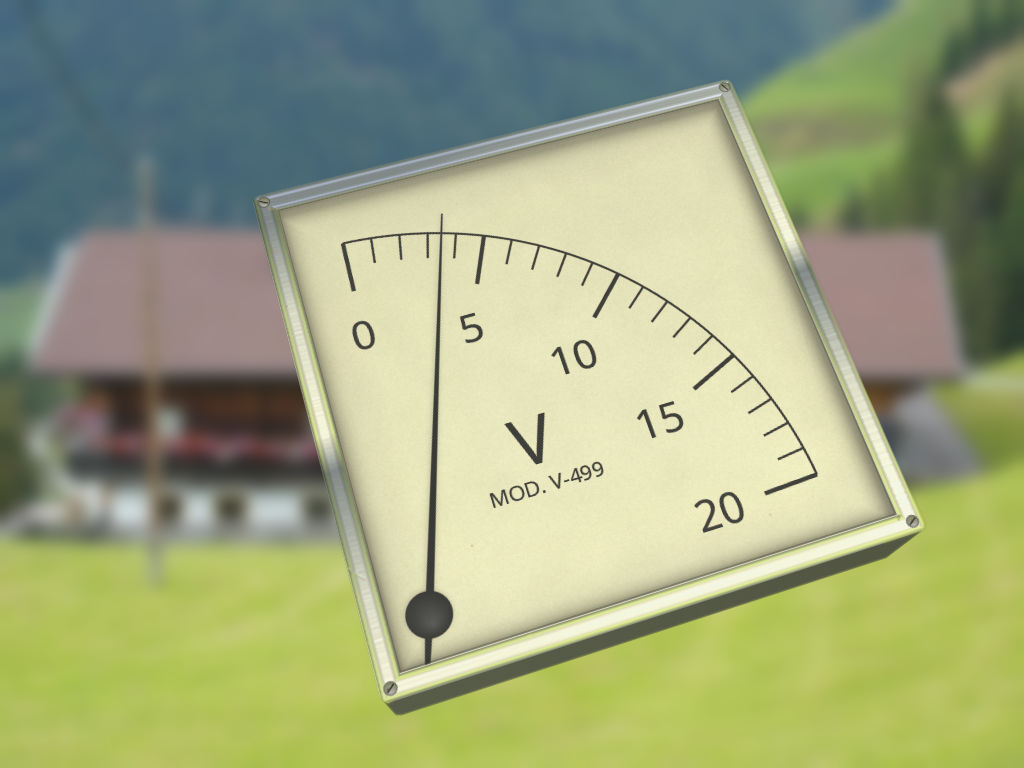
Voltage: 3.5 V
